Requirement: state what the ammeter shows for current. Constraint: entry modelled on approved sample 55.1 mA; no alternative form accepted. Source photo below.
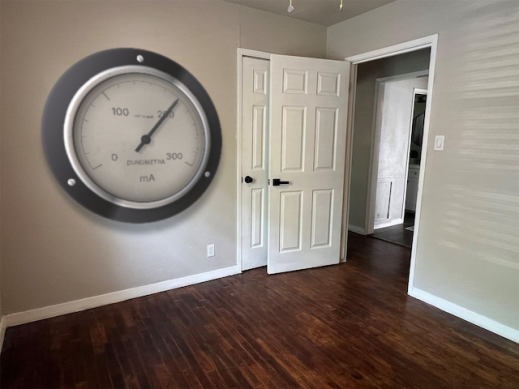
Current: 200 mA
